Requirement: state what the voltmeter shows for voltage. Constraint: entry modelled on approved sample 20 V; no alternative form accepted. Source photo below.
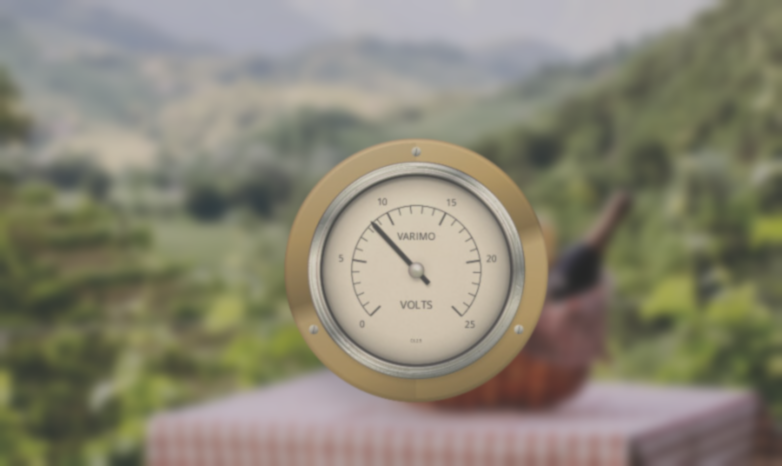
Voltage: 8.5 V
